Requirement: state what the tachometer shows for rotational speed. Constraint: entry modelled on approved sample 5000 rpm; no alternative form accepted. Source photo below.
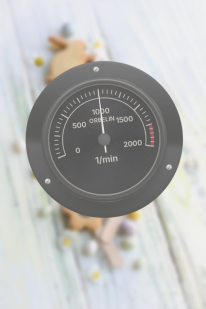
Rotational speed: 1000 rpm
